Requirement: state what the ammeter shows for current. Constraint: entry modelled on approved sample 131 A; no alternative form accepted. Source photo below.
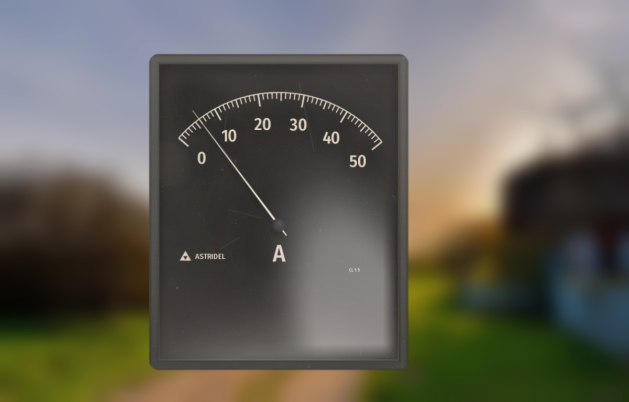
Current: 6 A
